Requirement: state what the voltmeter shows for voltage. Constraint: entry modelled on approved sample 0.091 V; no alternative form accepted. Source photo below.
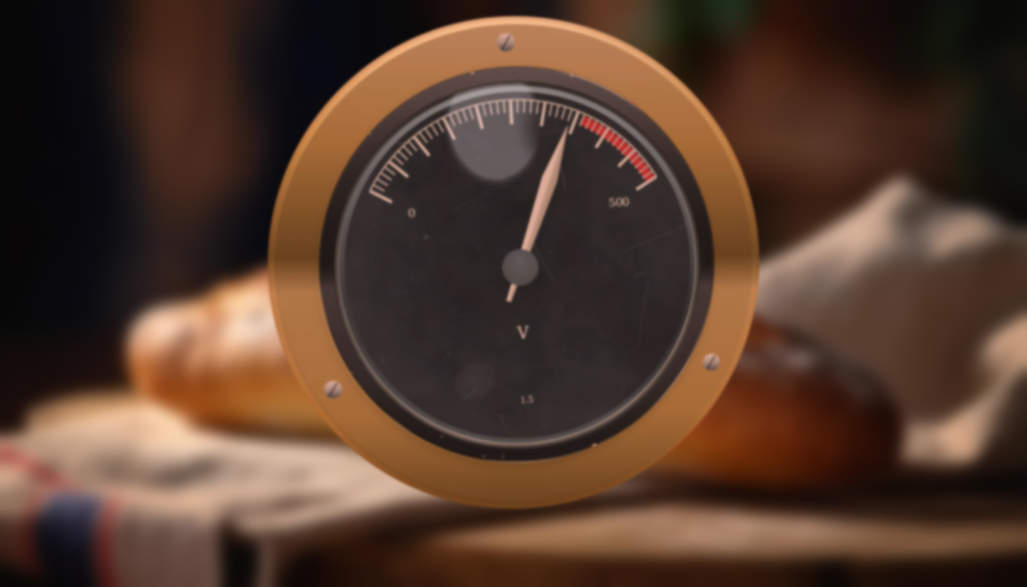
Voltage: 340 V
